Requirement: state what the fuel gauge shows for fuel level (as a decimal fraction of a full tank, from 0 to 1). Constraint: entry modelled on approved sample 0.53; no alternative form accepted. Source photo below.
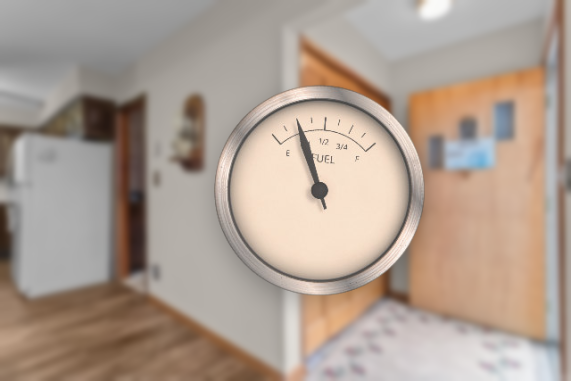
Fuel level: 0.25
